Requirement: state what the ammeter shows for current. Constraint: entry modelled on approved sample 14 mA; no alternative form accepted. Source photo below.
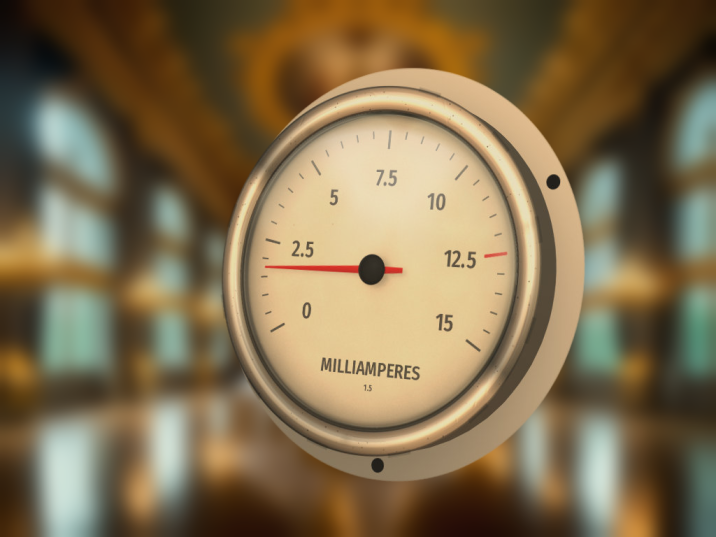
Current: 1.75 mA
